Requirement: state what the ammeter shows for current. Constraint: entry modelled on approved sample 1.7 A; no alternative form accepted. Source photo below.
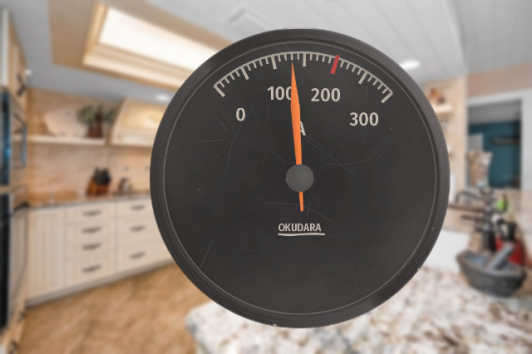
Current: 130 A
